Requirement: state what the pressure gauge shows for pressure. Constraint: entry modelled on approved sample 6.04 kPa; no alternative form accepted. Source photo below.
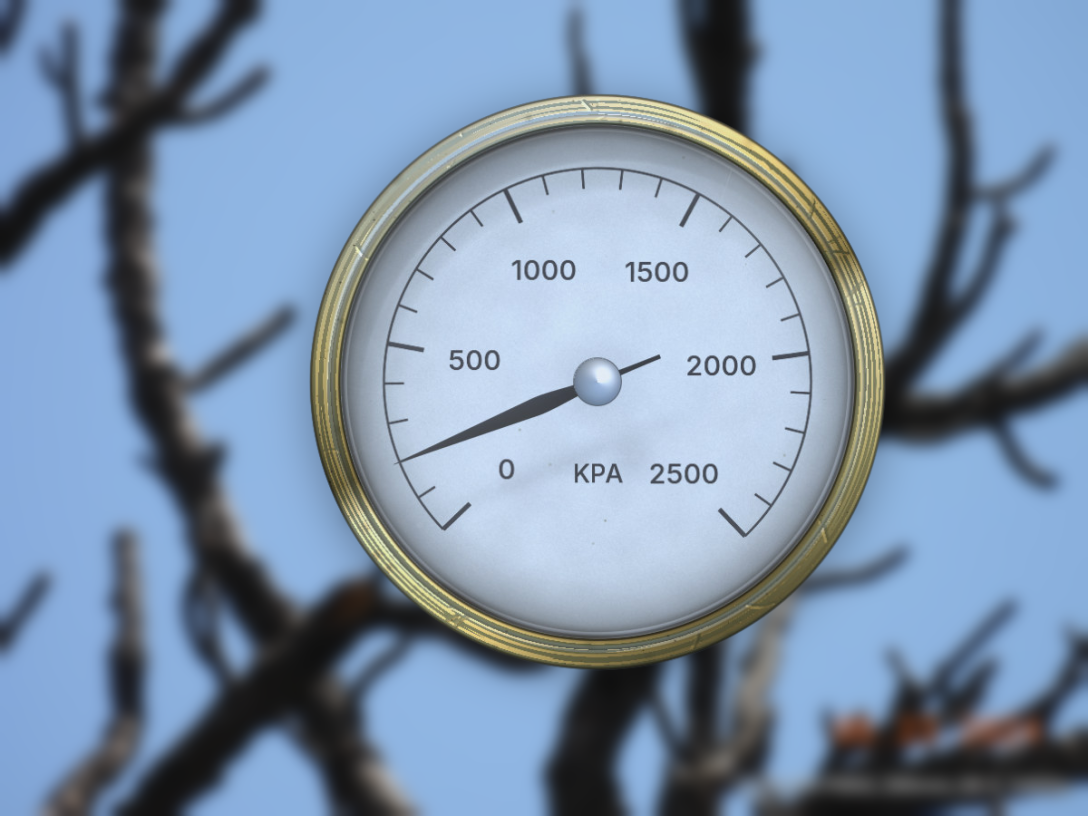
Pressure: 200 kPa
